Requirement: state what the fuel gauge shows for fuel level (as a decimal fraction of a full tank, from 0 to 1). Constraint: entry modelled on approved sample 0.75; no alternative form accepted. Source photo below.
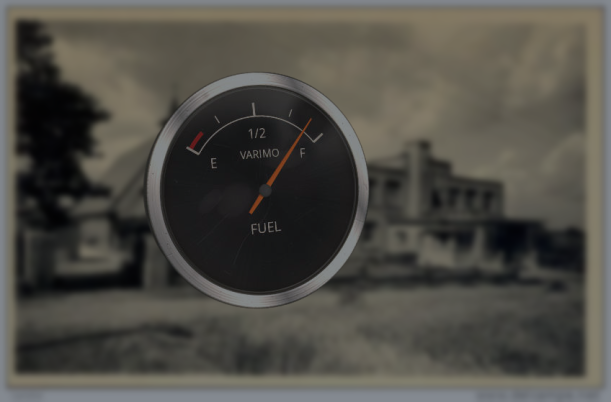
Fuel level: 0.875
